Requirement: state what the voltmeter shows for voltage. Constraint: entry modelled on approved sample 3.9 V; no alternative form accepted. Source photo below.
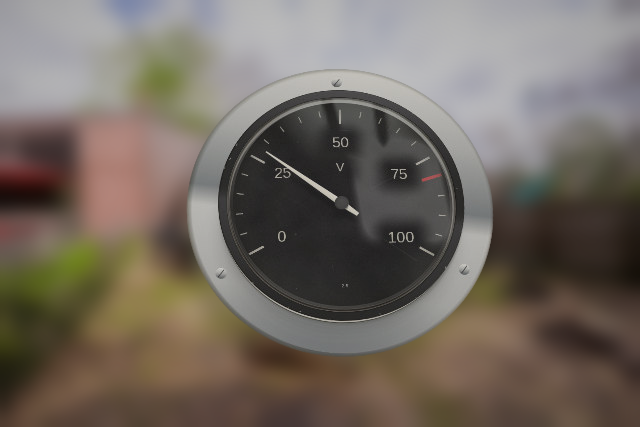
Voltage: 27.5 V
